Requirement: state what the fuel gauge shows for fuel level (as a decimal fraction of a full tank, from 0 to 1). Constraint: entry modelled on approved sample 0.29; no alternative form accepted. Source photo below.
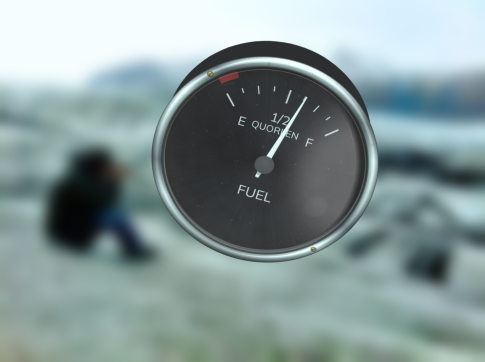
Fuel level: 0.625
